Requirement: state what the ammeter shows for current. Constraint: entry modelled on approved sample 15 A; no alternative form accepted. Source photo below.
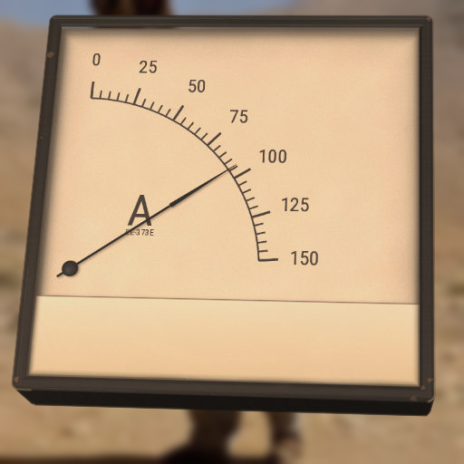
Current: 95 A
